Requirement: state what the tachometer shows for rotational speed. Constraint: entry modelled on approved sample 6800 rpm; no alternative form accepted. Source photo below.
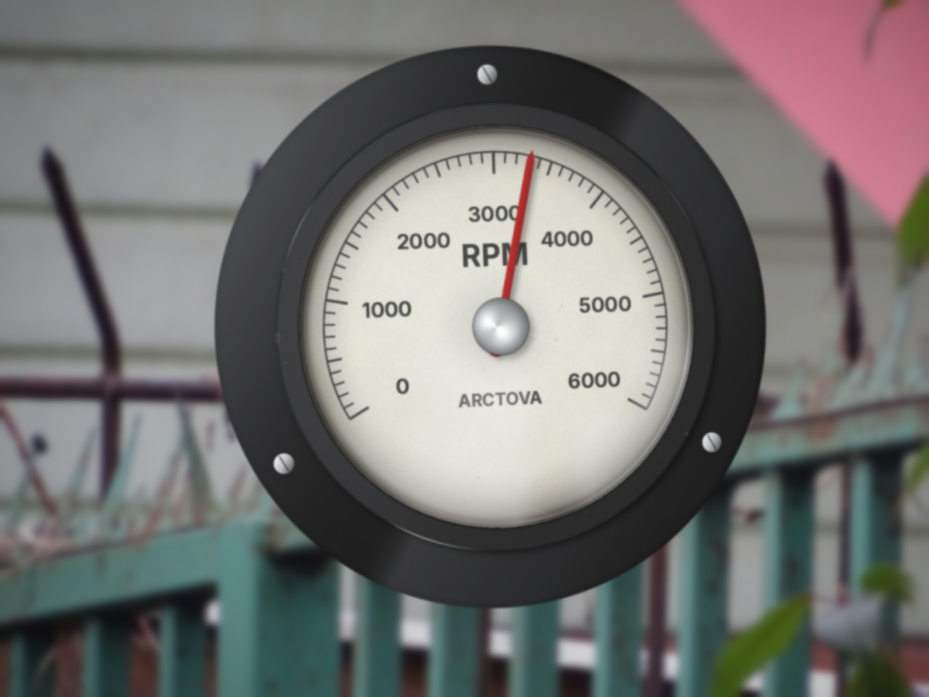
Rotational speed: 3300 rpm
